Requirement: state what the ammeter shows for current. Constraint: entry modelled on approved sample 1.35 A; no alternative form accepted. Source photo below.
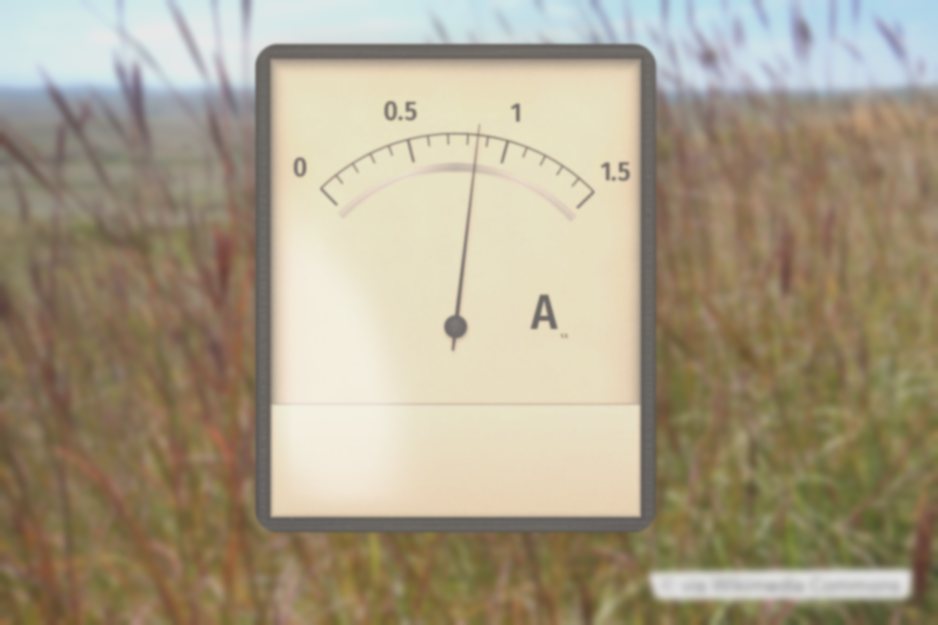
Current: 0.85 A
